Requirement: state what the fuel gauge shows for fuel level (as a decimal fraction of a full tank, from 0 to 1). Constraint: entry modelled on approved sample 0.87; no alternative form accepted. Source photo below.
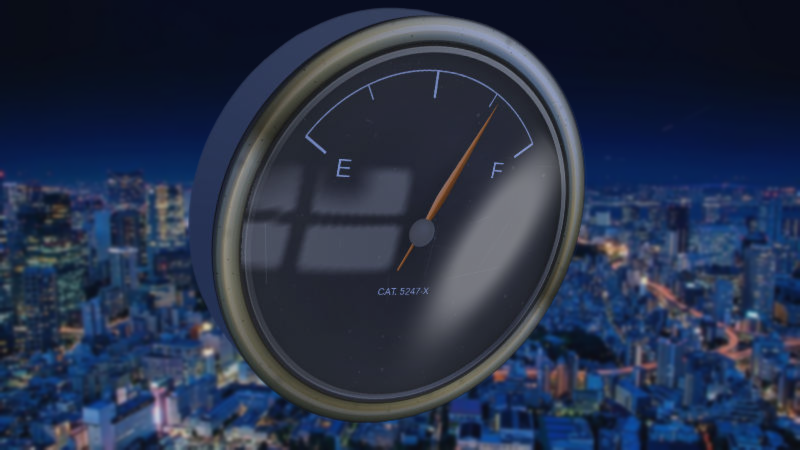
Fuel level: 0.75
